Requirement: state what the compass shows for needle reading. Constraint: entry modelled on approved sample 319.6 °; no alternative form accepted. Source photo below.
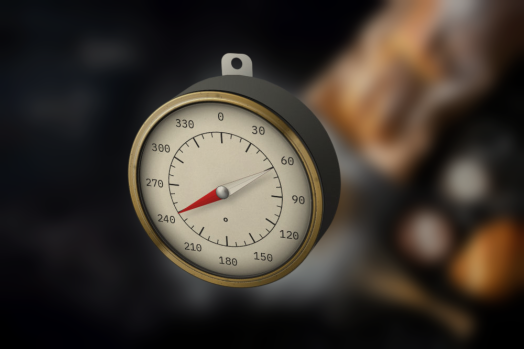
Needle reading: 240 °
